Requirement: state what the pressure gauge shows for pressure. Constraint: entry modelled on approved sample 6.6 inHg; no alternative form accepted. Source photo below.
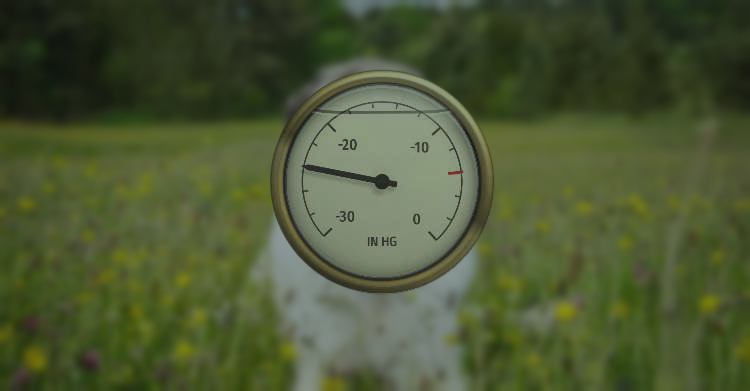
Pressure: -24 inHg
